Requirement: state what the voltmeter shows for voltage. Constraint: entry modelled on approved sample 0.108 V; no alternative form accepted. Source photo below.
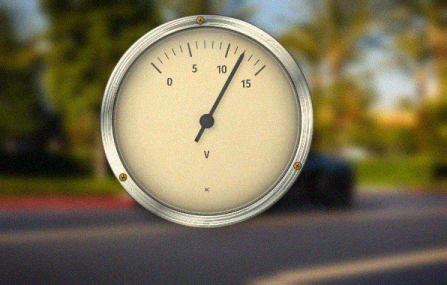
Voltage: 12 V
